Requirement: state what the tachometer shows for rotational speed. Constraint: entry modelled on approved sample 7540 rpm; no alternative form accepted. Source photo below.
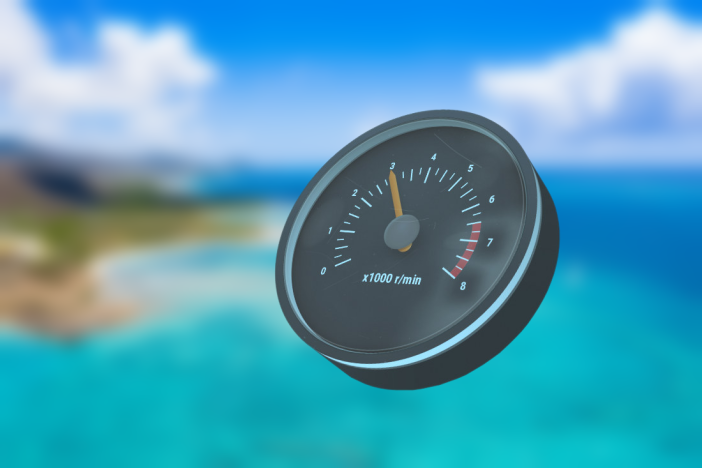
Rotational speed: 3000 rpm
